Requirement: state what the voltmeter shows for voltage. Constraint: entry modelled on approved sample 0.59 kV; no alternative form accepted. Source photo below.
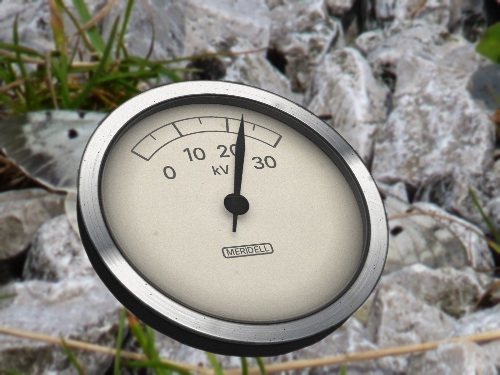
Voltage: 22.5 kV
